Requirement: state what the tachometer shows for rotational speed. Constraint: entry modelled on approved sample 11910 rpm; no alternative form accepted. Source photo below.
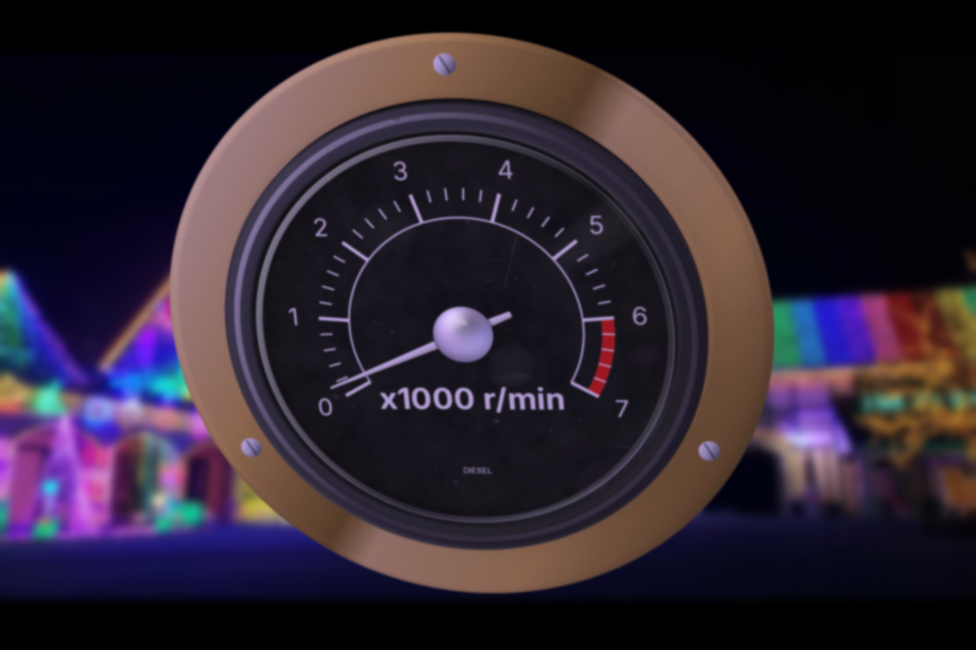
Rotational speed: 200 rpm
